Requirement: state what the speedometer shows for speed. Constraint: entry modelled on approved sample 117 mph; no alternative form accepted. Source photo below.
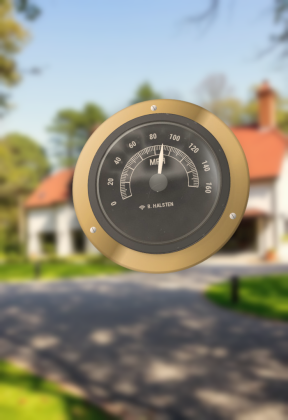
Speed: 90 mph
